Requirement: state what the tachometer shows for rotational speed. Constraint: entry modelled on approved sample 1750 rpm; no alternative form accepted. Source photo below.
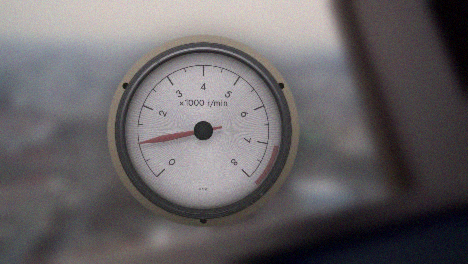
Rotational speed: 1000 rpm
